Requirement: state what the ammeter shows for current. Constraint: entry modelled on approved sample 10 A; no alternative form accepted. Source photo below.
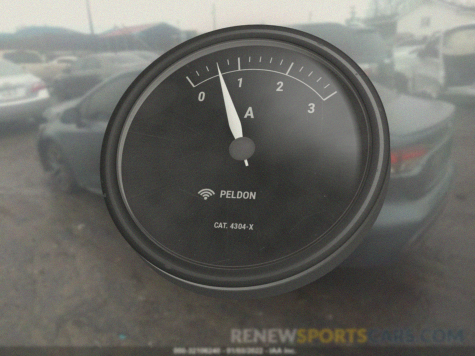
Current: 0.6 A
